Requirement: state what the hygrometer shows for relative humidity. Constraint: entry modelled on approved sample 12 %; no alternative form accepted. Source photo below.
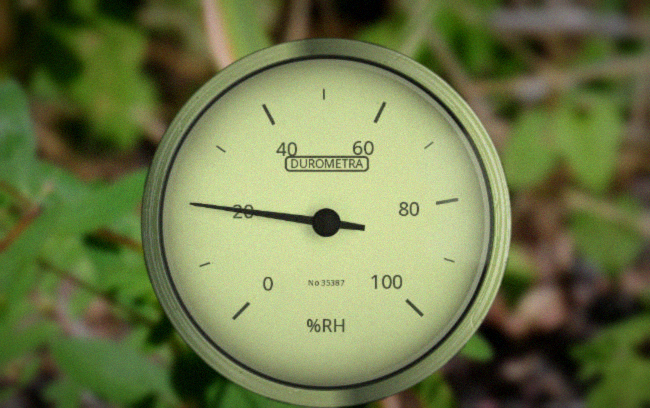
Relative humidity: 20 %
